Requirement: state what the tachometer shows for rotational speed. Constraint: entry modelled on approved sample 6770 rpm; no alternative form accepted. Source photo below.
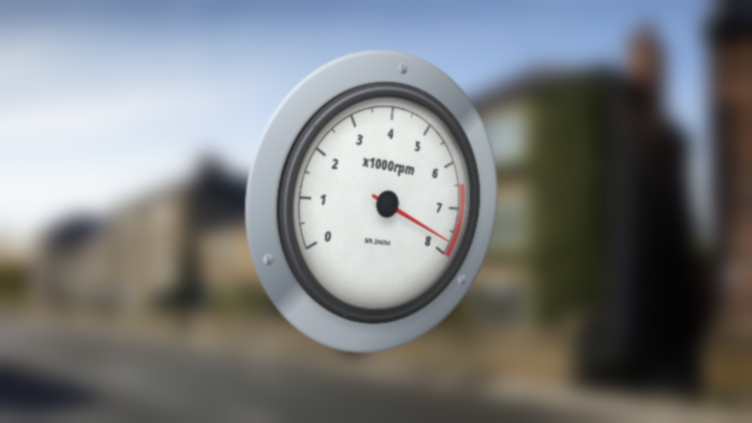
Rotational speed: 7750 rpm
